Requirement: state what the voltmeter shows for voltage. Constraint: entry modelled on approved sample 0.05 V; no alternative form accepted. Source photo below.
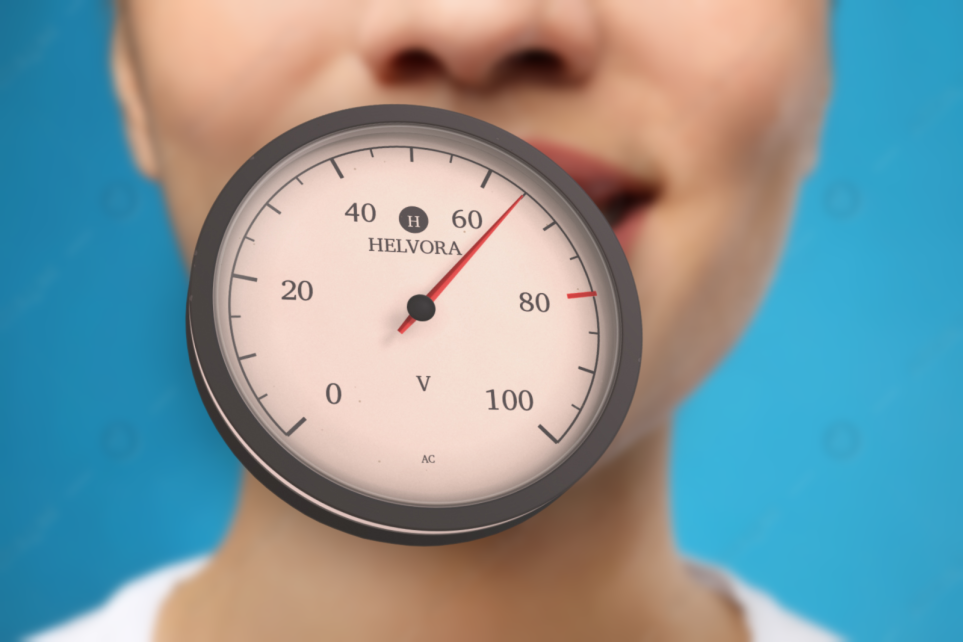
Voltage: 65 V
